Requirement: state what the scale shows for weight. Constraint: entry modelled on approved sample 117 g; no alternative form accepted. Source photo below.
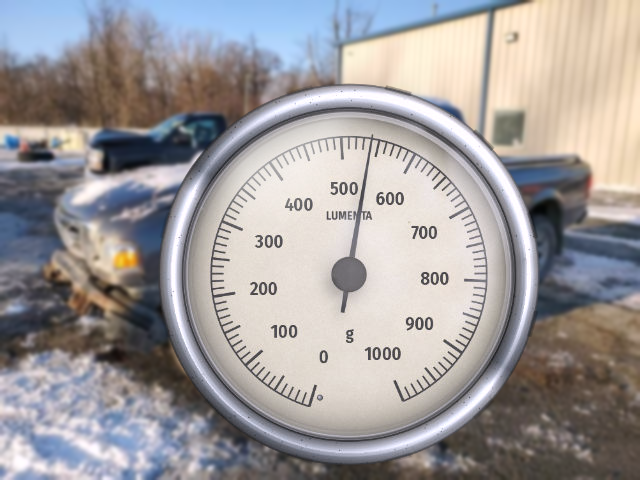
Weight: 540 g
